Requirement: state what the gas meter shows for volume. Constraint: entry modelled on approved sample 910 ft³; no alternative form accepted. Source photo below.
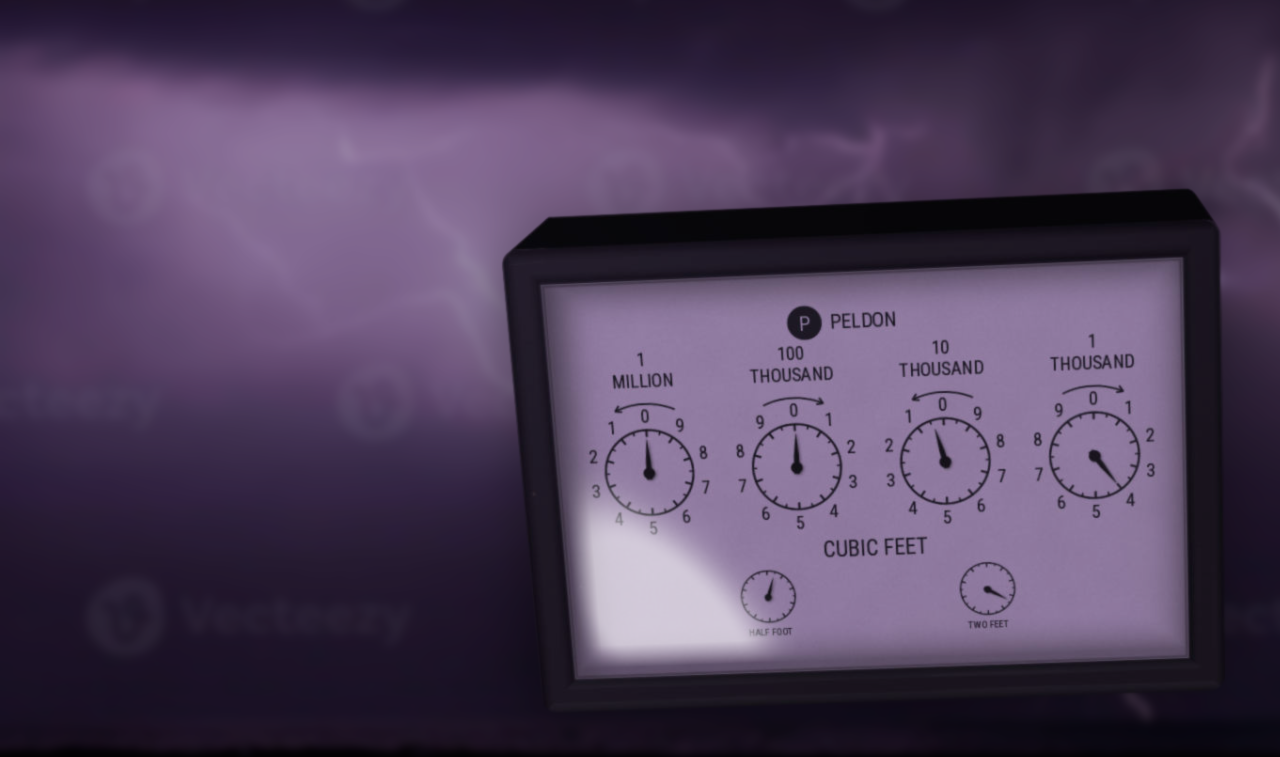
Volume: 400 ft³
